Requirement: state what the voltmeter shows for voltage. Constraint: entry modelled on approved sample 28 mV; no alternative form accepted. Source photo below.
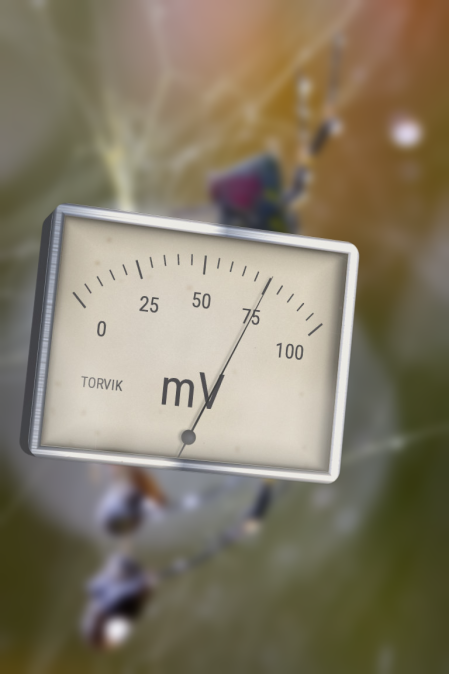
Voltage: 75 mV
